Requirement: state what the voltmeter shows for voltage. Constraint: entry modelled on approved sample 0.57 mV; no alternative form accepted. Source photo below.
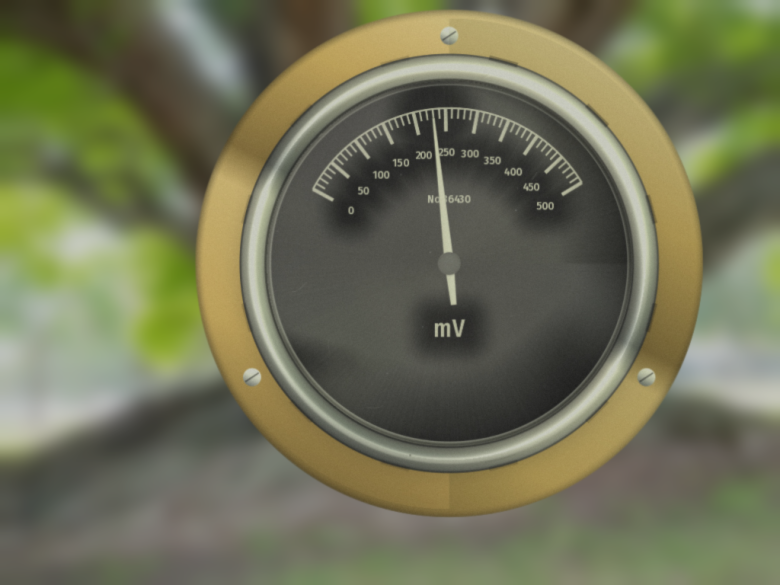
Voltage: 230 mV
